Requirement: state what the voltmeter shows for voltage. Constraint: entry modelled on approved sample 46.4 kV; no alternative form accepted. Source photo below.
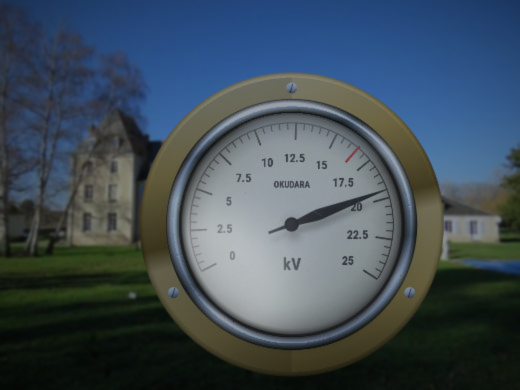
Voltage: 19.5 kV
